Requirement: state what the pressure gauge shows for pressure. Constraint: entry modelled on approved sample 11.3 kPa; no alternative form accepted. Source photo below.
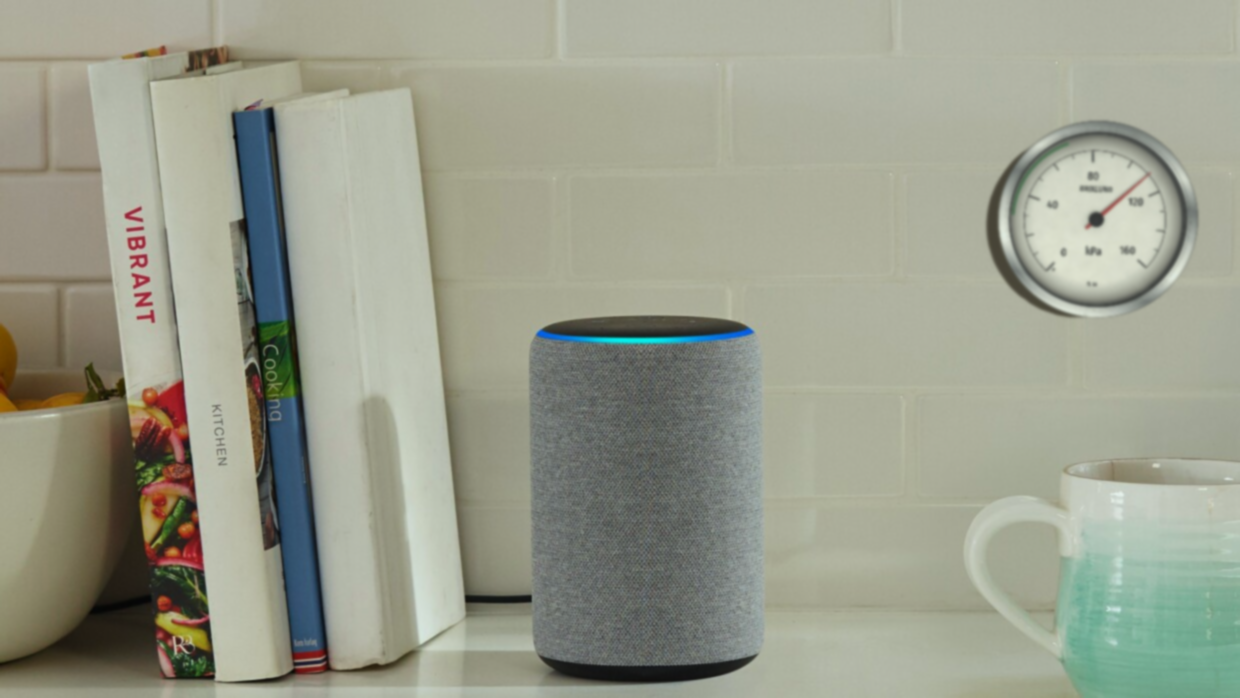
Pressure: 110 kPa
